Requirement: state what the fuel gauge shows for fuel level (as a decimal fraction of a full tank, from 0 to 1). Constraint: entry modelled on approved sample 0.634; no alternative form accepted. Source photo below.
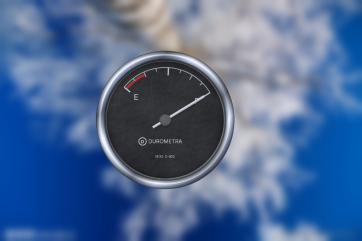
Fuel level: 1
